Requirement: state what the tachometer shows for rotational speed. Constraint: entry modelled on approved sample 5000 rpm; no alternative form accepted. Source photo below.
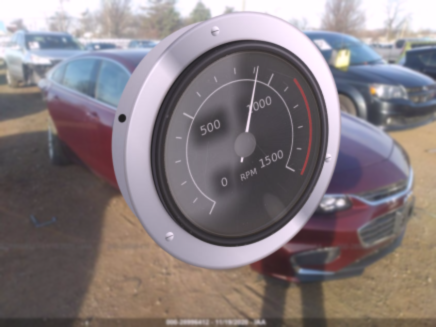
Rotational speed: 900 rpm
